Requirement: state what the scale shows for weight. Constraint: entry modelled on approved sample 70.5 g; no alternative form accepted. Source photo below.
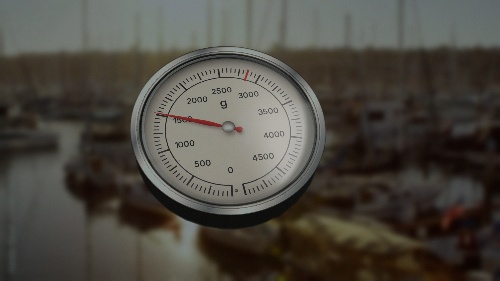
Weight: 1500 g
